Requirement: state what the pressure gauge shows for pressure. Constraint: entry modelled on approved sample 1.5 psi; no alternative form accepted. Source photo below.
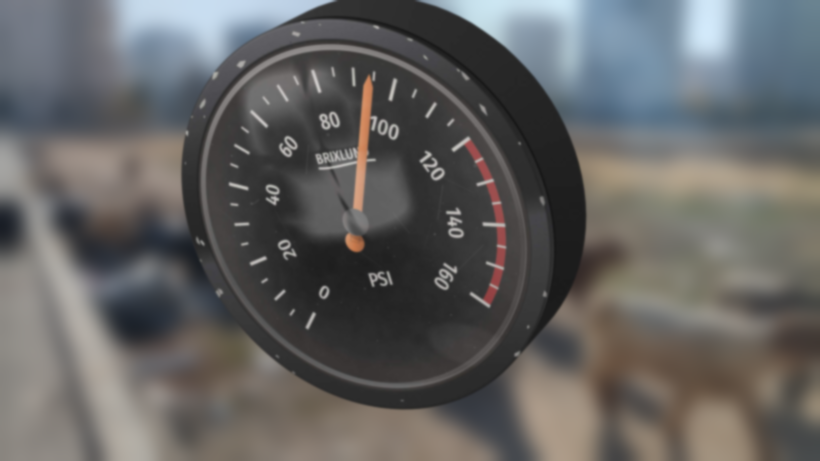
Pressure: 95 psi
